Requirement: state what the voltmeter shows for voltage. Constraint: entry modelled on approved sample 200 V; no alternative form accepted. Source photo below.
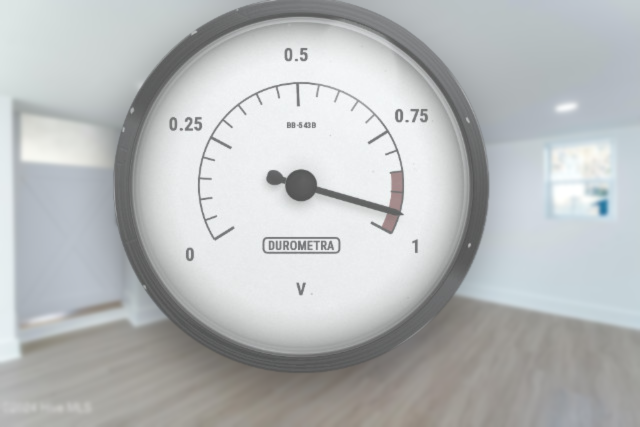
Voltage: 0.95 V
